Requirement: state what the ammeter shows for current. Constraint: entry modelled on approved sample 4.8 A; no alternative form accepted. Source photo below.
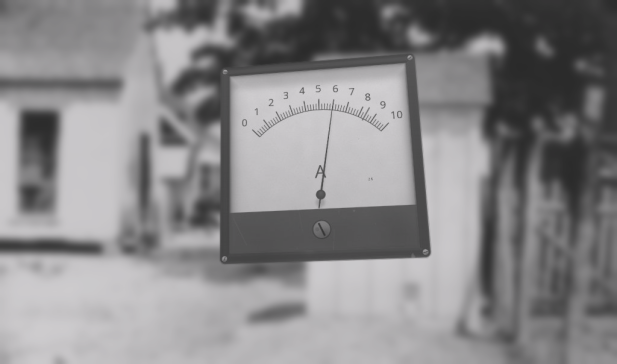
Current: 6 A
